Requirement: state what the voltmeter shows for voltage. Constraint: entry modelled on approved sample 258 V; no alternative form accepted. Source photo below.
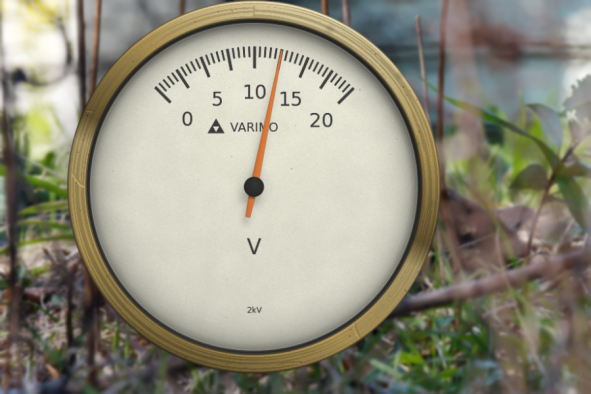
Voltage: 12.5 V
